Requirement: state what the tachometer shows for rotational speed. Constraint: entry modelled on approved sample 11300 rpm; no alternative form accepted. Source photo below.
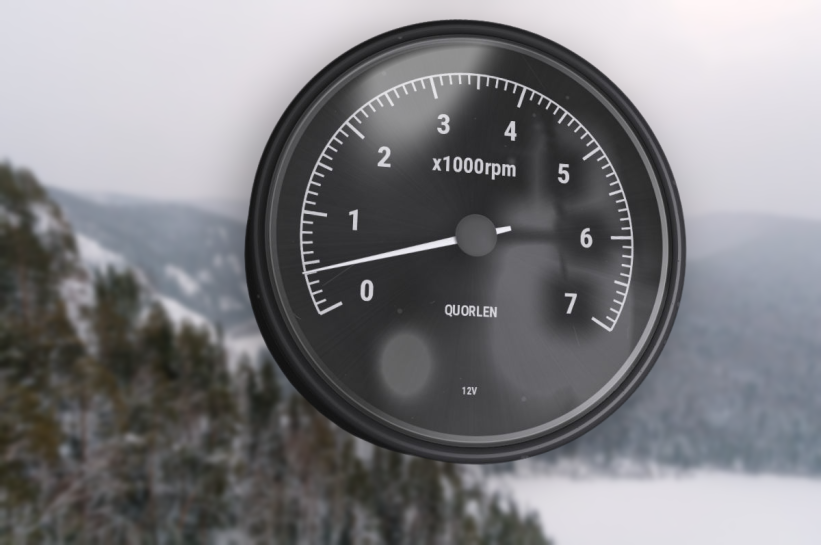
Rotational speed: 400 rpm
